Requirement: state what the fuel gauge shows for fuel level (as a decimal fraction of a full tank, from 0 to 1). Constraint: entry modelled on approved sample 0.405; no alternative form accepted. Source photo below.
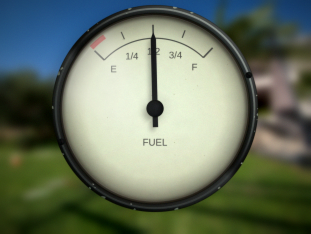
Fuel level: 0.5
